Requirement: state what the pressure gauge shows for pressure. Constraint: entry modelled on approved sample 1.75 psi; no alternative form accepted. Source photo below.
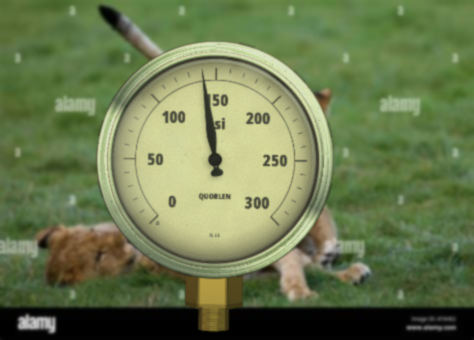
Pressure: 140 psi
